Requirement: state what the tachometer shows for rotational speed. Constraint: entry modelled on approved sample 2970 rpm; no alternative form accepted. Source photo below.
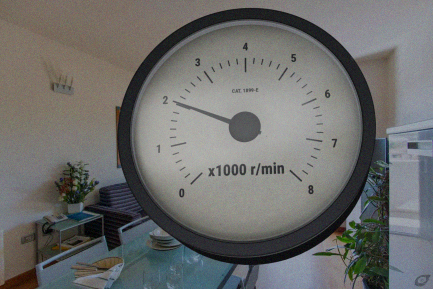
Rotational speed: 2000 rpm
